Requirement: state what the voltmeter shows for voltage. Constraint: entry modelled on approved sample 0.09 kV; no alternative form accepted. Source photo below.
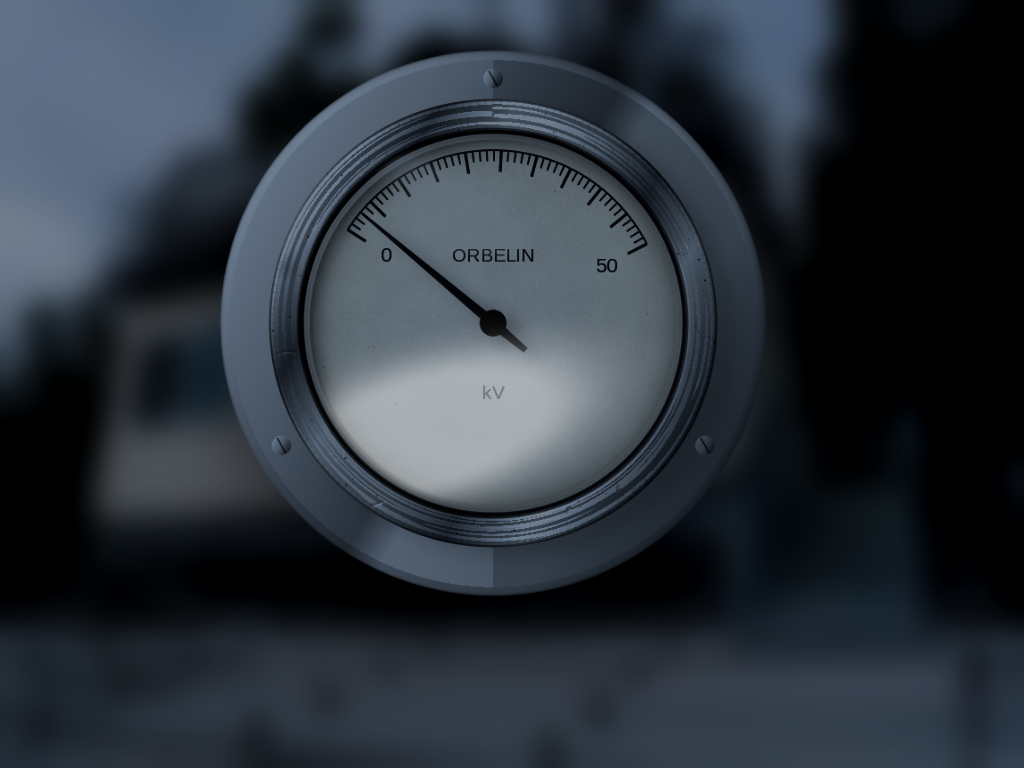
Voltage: 3 kV
